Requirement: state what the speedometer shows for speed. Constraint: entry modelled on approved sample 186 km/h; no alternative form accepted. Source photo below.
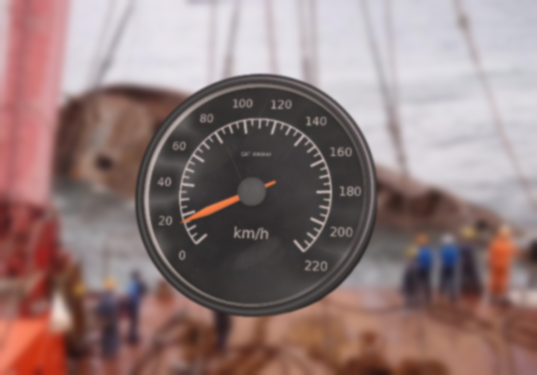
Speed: 15 km/h
